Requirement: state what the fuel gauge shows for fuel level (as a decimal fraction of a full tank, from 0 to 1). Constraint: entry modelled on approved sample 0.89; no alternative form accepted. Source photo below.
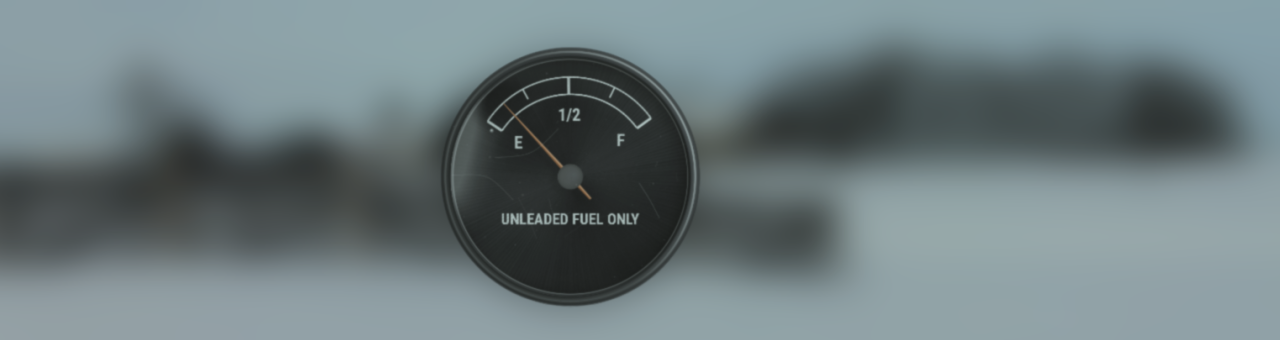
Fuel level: 0.125
